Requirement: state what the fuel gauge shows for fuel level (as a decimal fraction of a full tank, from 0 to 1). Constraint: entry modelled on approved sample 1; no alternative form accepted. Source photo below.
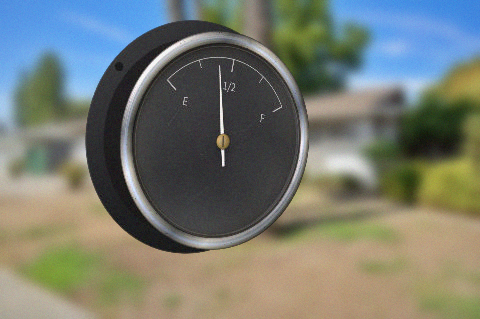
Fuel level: 0.375
